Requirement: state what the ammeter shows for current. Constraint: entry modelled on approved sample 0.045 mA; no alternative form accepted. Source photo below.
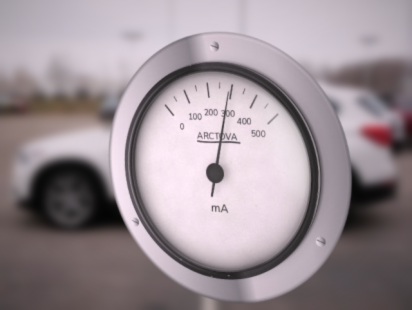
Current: 300 mA
